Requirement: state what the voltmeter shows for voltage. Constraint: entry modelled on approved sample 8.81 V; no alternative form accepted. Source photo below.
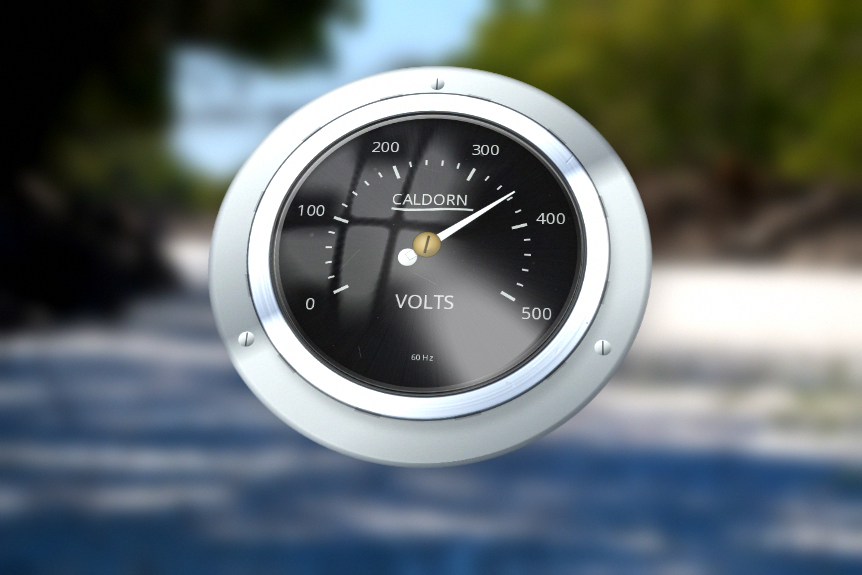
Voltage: 360 V
